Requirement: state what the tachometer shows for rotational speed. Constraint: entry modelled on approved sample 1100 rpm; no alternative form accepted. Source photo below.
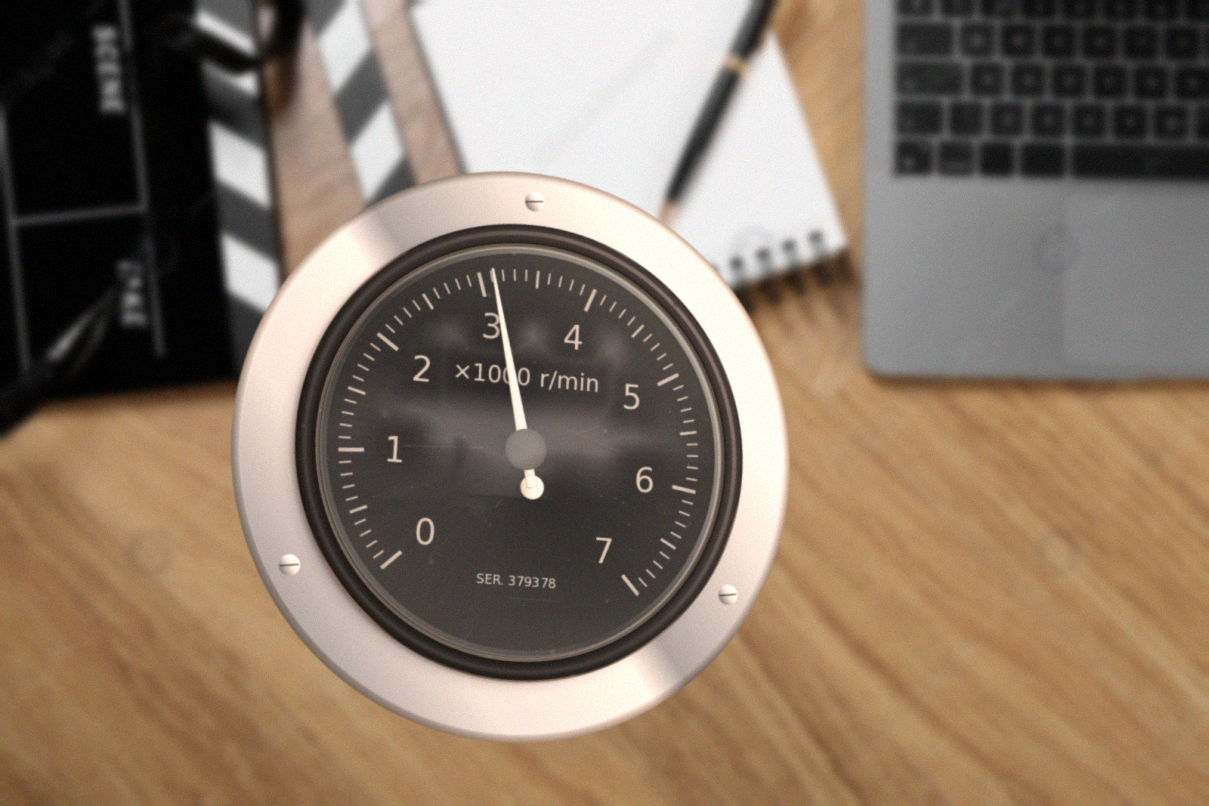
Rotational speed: 3100 rpm
